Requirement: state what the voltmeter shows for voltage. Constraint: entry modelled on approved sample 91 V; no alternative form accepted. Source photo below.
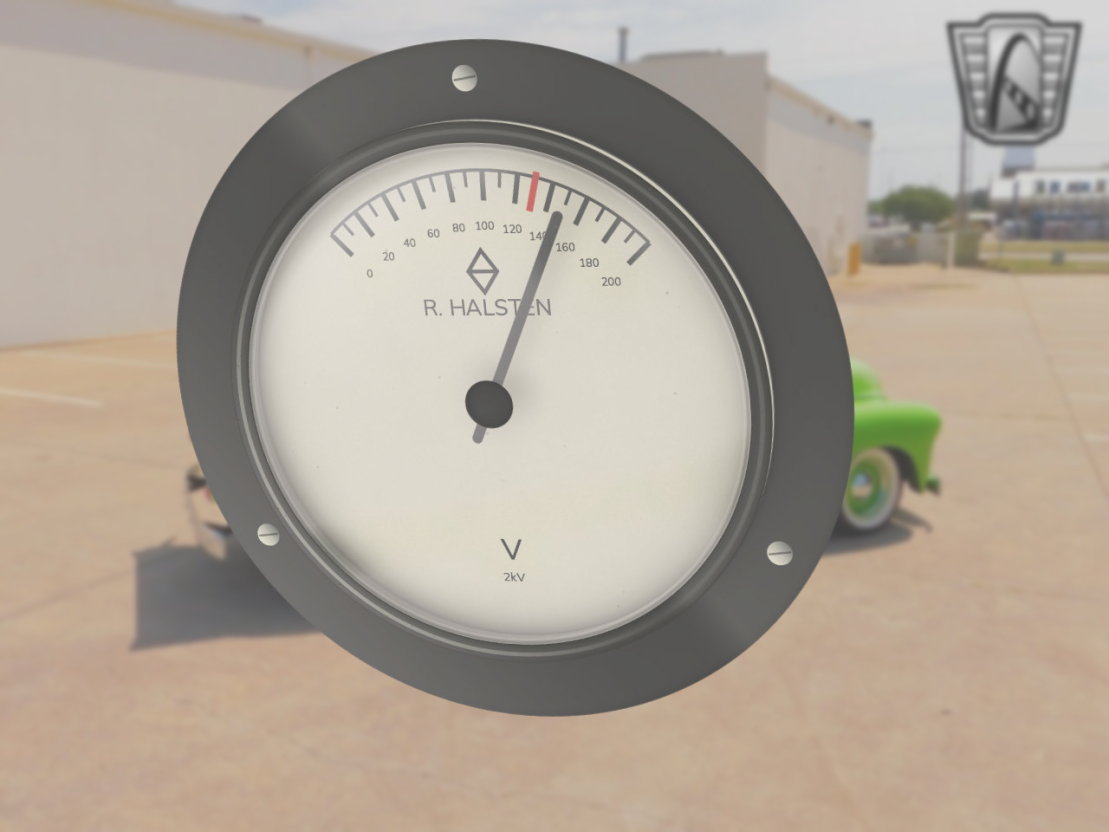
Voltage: 150 V
